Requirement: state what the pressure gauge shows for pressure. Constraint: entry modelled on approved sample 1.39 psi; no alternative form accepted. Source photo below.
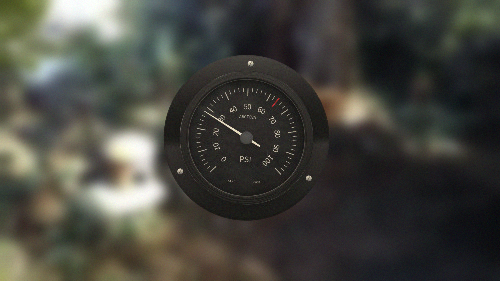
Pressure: 28 psi
